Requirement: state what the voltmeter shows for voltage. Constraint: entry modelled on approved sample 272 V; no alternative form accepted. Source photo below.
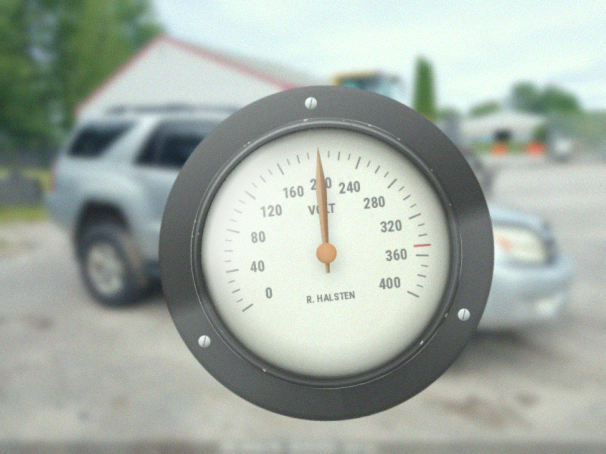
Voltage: 200 V
